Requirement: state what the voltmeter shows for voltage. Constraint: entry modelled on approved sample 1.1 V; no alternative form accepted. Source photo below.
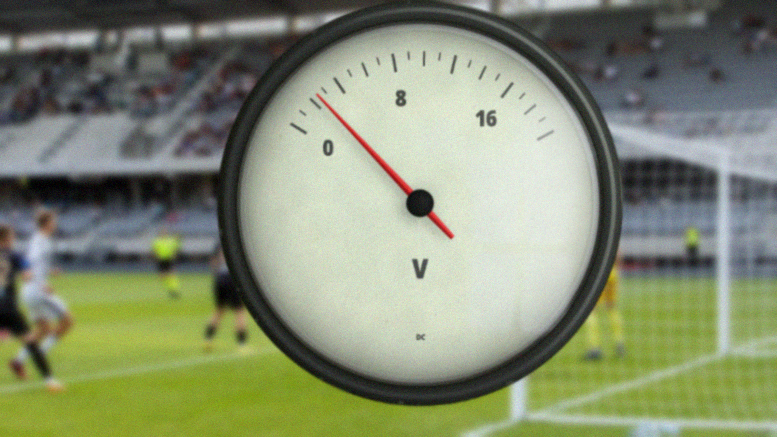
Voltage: 2.5 V
